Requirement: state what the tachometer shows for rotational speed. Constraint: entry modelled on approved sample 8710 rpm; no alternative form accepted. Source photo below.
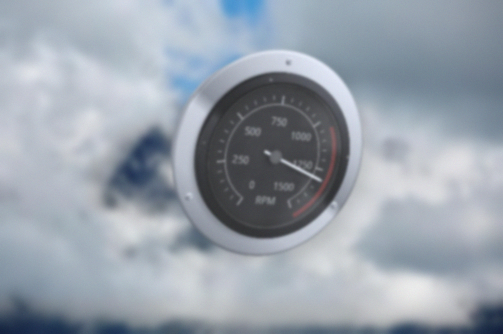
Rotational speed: 1300 rpm
